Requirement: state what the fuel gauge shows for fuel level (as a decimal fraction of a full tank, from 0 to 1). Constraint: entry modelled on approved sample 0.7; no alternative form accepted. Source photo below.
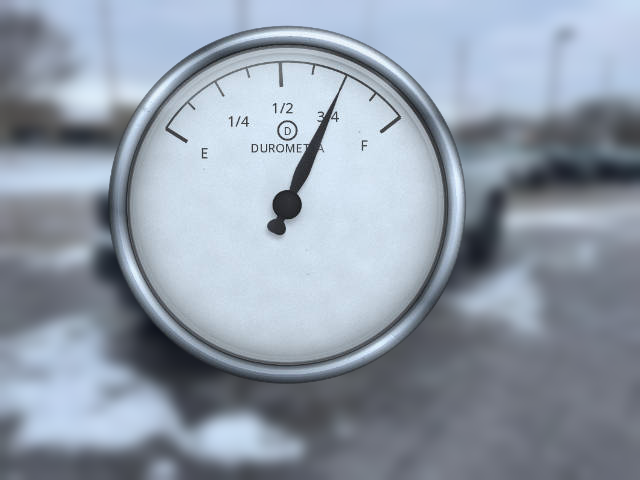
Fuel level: 0.75
